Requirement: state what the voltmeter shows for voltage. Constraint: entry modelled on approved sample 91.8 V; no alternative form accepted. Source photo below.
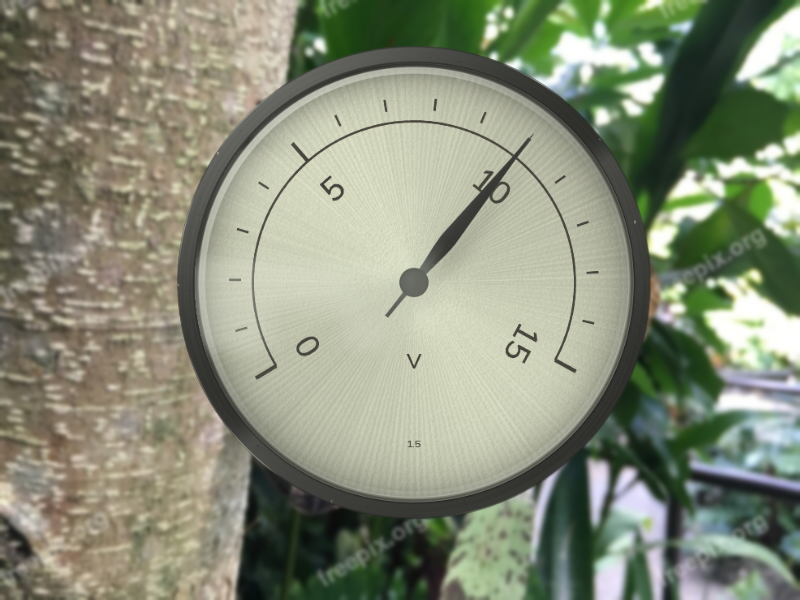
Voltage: 10 V
